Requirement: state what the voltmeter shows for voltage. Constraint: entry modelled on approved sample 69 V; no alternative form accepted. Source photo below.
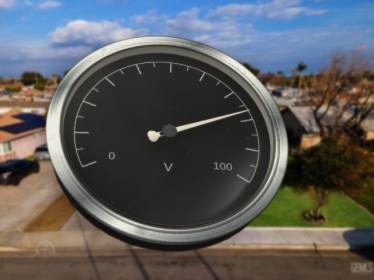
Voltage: 77.5 V
